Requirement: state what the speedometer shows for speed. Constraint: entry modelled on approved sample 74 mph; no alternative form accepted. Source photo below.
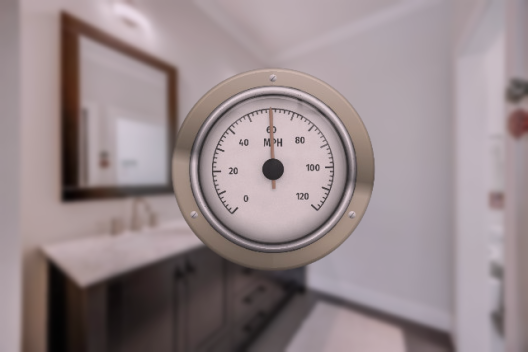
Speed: 60 mph
